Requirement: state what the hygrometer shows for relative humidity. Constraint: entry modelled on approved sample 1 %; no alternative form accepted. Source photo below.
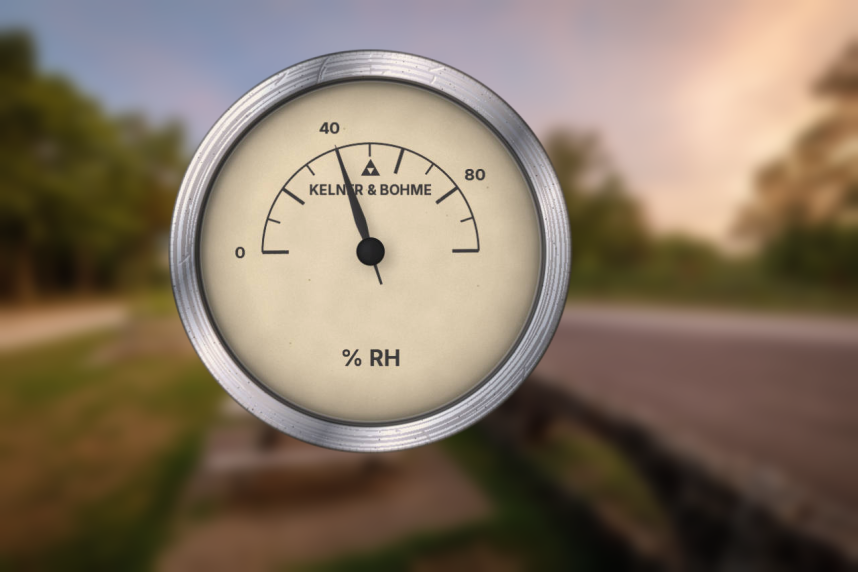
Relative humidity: 40 %
